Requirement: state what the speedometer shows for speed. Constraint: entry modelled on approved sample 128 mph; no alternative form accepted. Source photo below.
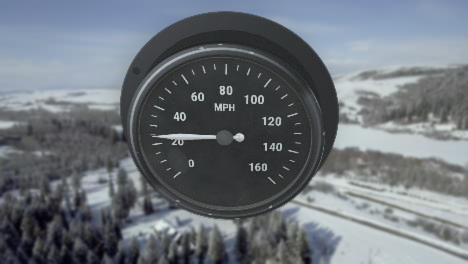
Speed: 25 mph
